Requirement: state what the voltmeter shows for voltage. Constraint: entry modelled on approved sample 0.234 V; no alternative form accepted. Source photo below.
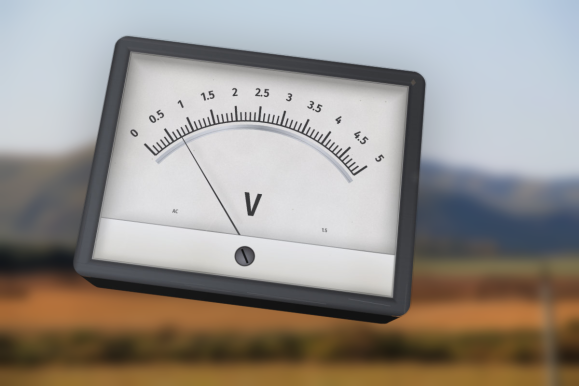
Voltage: 0.7 V
